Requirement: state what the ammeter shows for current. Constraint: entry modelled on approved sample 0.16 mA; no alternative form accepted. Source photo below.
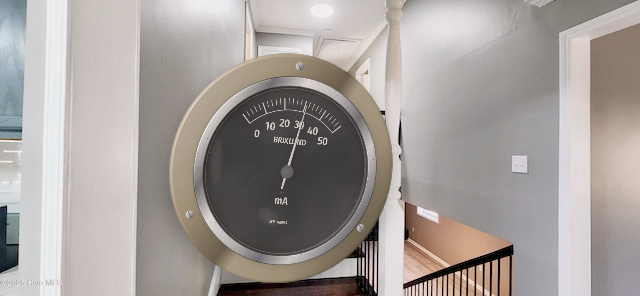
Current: 30 mA
